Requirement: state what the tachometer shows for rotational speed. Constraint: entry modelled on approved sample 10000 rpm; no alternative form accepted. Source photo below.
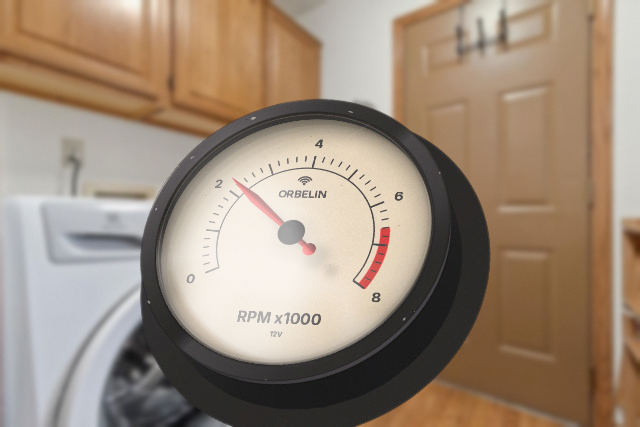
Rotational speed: 2200 rpm
